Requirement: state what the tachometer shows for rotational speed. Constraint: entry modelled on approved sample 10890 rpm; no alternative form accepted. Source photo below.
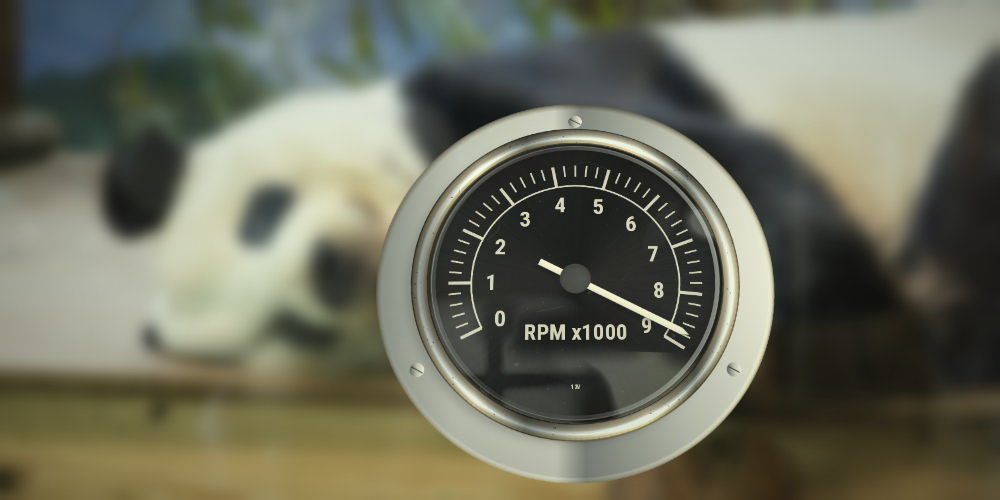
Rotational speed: 8800 rpm
